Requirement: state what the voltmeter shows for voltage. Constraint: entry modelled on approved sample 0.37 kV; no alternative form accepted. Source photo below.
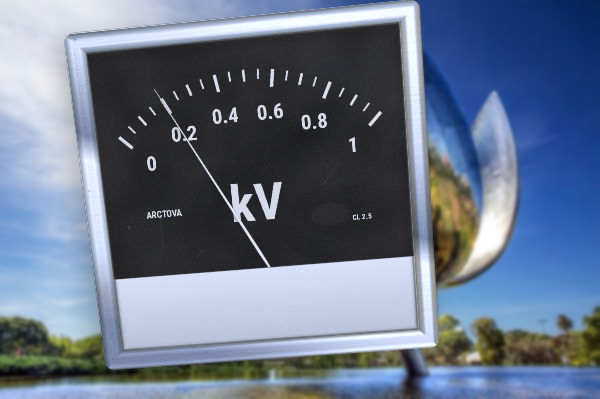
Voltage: 0.2 kV
